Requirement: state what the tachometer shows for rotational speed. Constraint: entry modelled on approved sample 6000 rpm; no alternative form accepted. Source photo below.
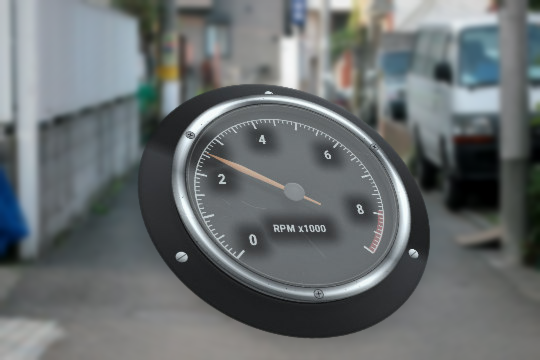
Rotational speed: 2500 rpm
